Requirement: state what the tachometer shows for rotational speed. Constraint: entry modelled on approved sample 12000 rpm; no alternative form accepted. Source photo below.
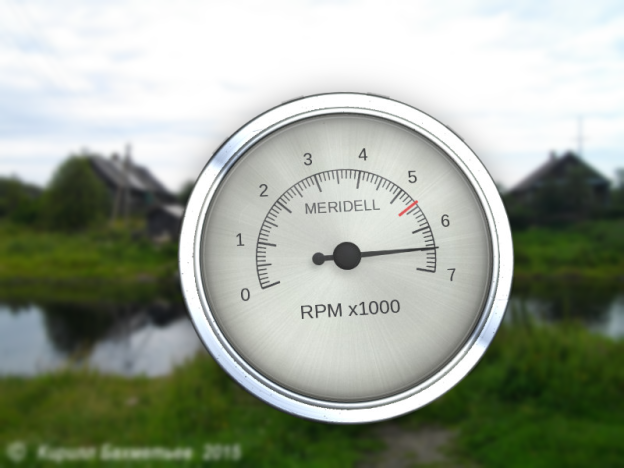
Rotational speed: 6500 rpm
